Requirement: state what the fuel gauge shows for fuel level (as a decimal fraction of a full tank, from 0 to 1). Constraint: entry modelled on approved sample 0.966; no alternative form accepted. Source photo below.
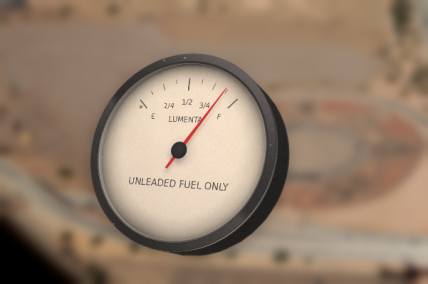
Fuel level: 0.875
